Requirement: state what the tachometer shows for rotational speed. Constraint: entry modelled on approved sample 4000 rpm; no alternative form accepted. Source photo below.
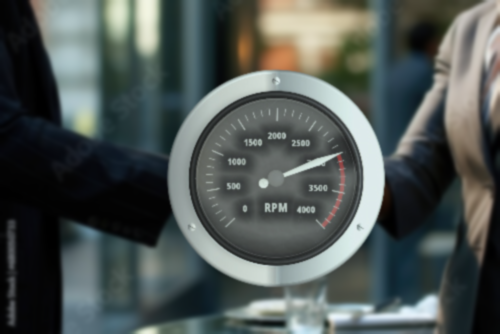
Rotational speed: 3000 rpm
